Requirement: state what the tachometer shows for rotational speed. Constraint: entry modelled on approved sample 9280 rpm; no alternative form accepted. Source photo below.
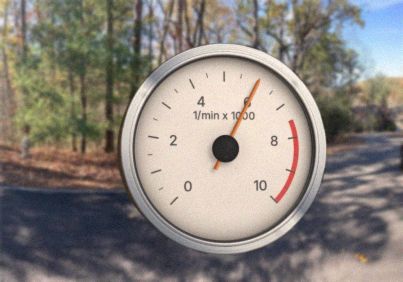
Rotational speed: 6000 rpm
